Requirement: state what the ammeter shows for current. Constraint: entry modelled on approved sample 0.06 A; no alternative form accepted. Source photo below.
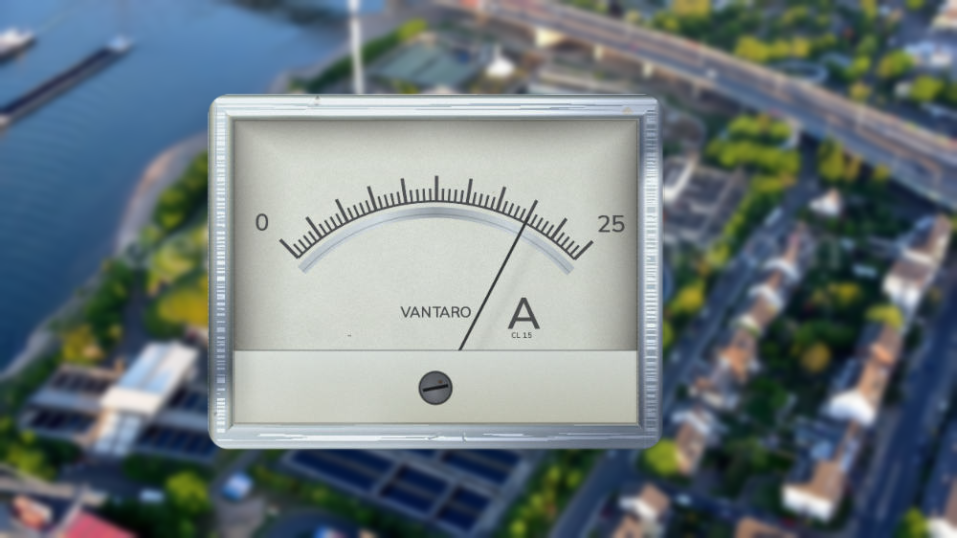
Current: 20 A
